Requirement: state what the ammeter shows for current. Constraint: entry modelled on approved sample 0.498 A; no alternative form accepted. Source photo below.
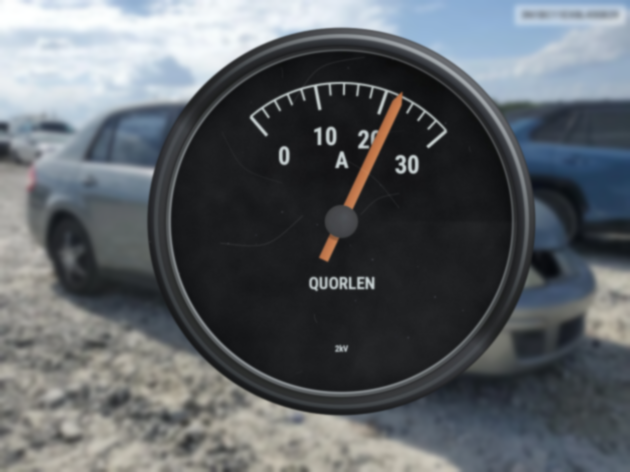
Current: 22 A
